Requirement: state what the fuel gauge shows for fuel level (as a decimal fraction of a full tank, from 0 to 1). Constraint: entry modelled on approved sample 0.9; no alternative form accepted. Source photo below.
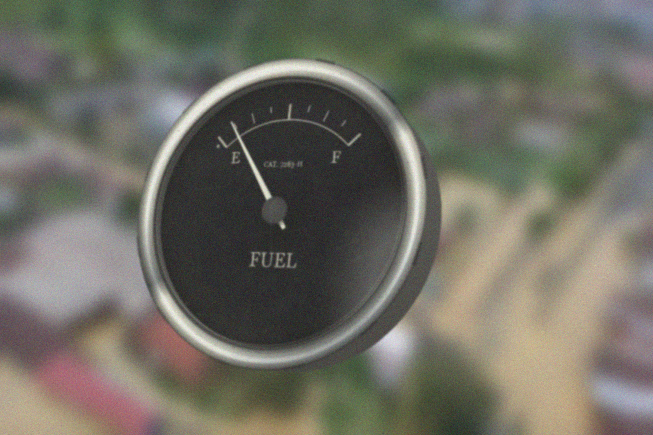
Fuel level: 0.125
